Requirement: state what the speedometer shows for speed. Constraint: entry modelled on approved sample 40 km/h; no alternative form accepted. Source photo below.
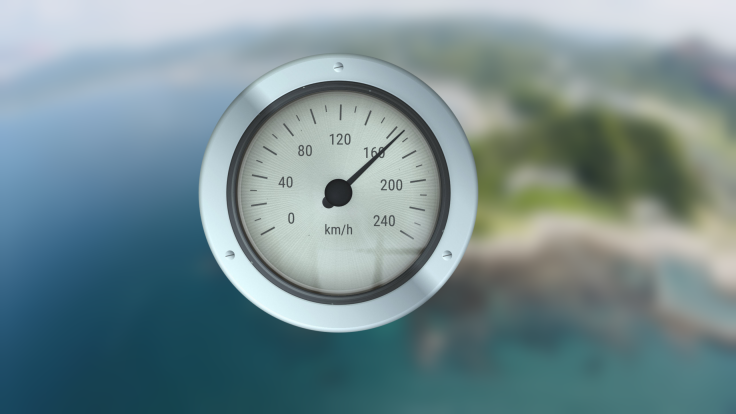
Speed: 165 km/h
